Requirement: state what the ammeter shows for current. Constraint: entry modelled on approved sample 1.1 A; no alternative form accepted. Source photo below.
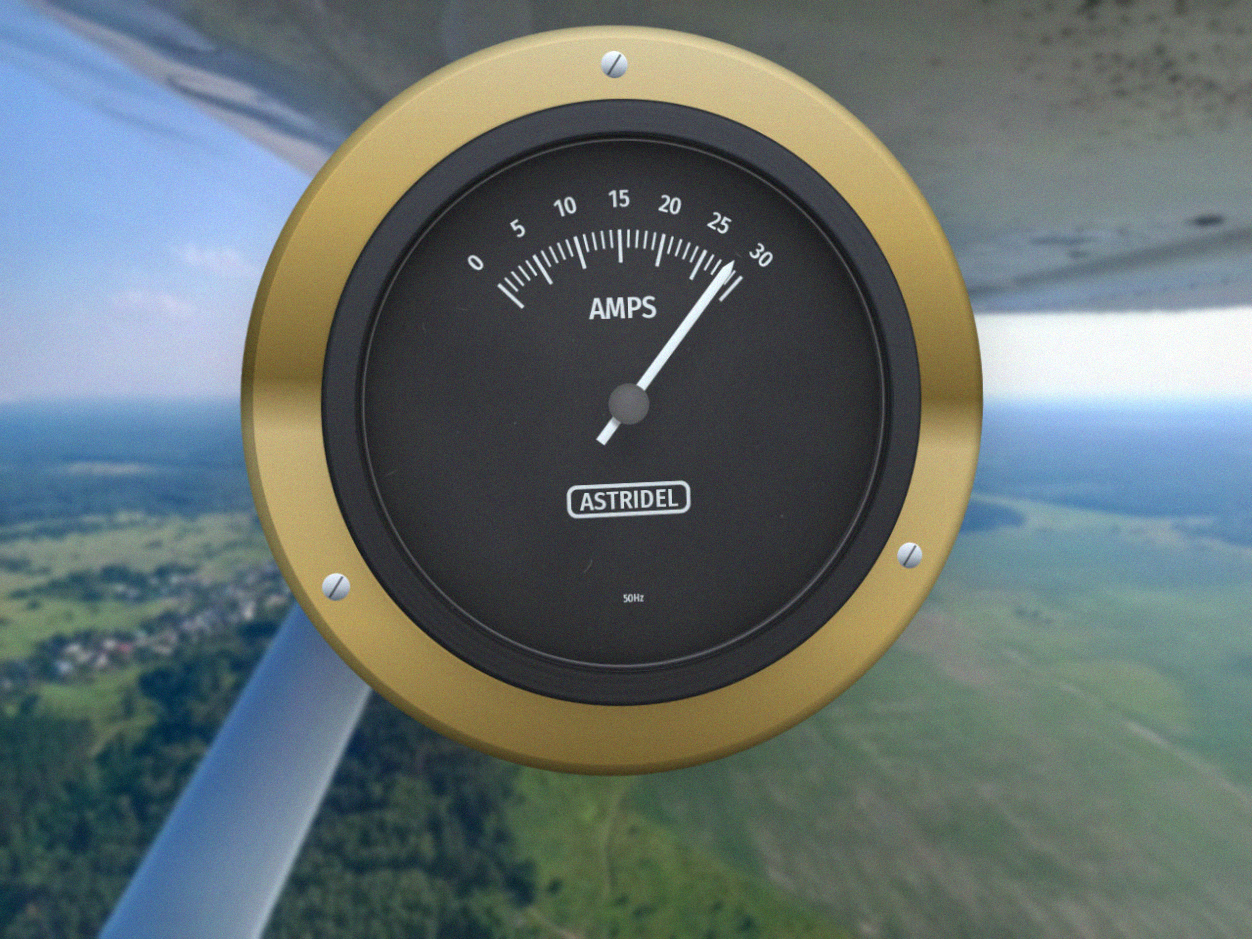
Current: 28 A
